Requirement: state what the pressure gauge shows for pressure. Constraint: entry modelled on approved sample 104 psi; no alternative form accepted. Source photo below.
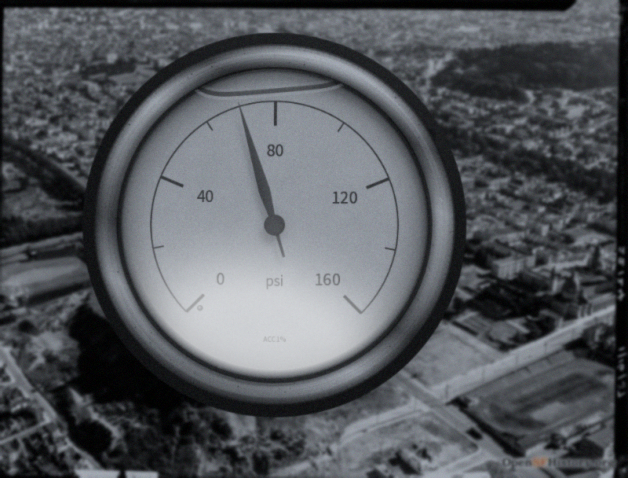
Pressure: 70 psi
